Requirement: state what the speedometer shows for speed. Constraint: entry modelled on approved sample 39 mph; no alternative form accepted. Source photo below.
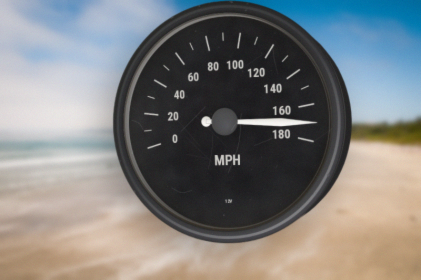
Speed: 170 mph
